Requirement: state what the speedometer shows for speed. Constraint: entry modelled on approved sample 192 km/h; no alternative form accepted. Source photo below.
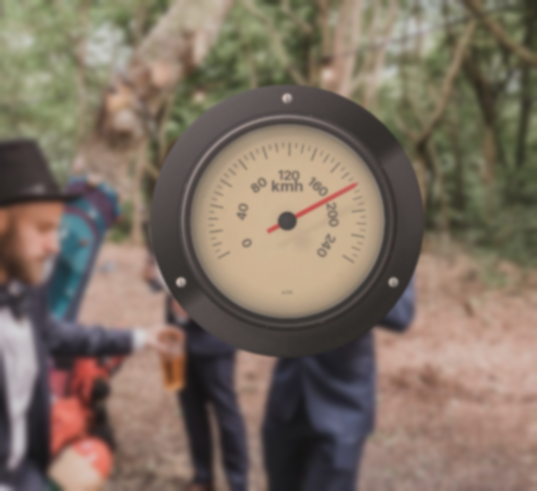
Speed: 180 km/h
